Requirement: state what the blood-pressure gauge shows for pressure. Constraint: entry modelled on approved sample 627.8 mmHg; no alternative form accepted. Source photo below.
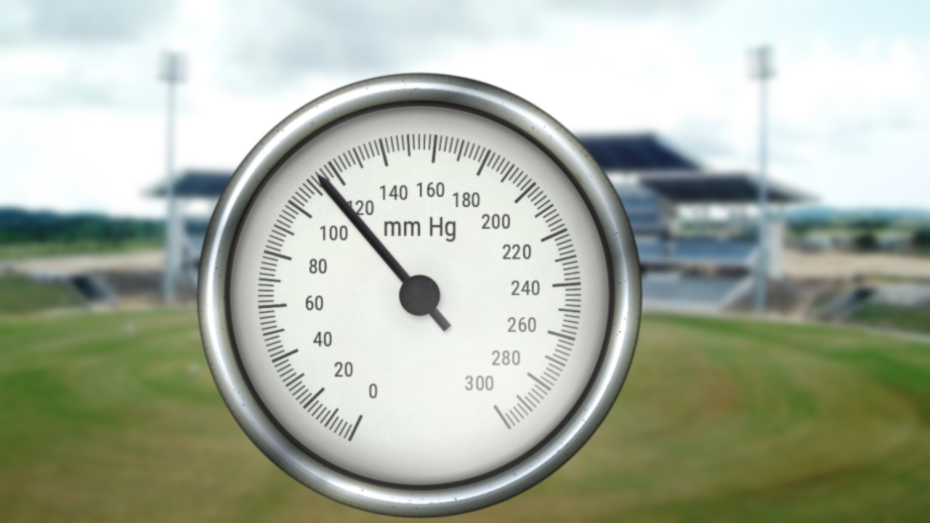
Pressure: 114 mmHg
